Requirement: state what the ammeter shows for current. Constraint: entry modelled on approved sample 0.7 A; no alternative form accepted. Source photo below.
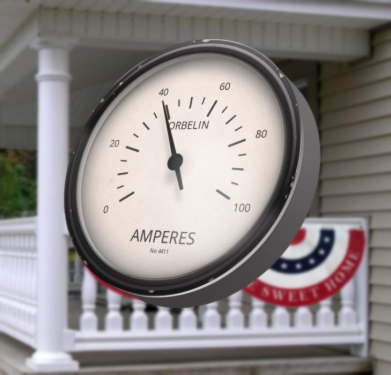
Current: 40 A
